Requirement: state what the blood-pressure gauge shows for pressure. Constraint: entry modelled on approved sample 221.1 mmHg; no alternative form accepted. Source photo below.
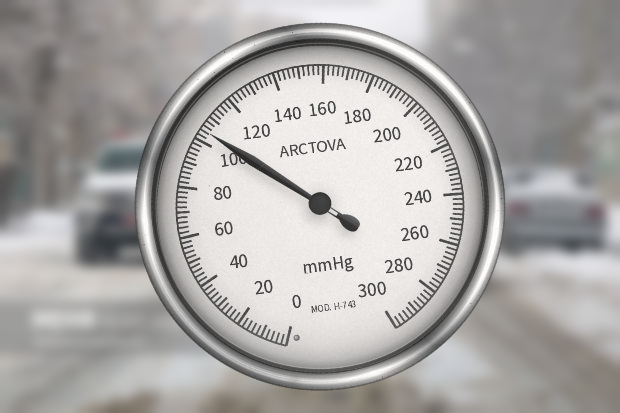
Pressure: 104 mmHg
